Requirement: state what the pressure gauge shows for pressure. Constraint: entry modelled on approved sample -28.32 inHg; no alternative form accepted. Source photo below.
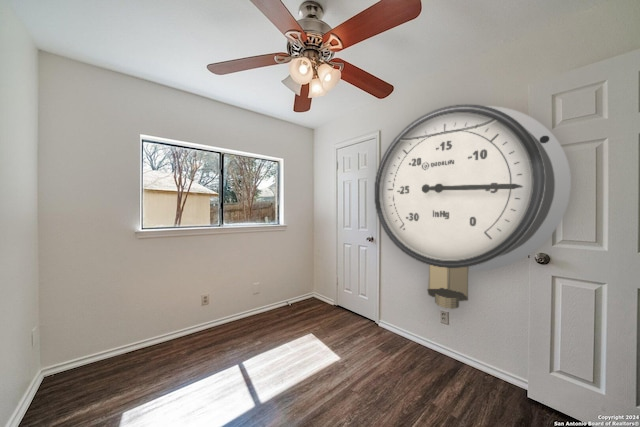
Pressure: -5 inHg
